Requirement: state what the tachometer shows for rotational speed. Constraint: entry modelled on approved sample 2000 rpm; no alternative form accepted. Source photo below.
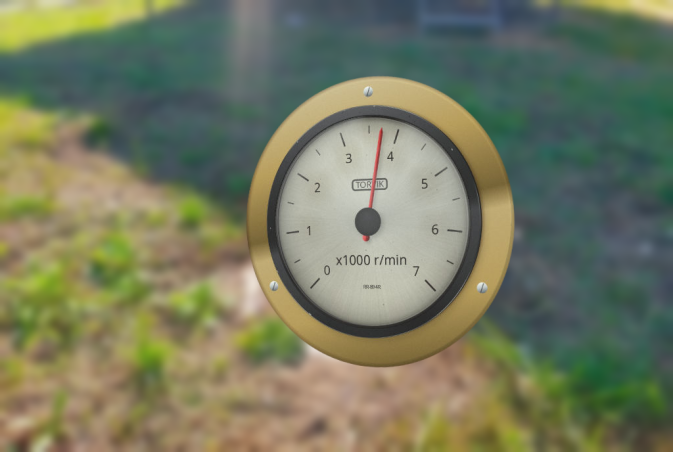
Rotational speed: 3750 rpm
